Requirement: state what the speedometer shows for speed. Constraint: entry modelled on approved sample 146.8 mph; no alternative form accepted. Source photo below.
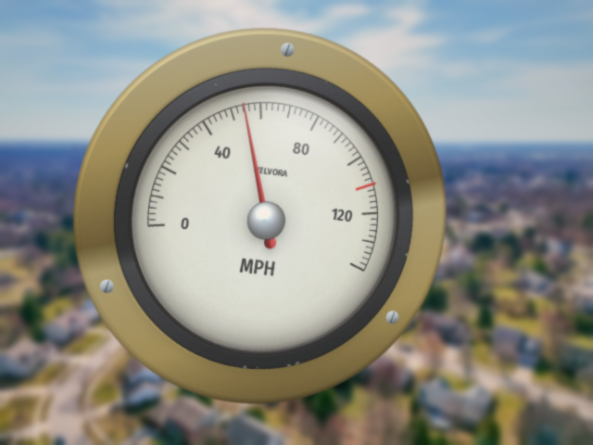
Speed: 54 mph
